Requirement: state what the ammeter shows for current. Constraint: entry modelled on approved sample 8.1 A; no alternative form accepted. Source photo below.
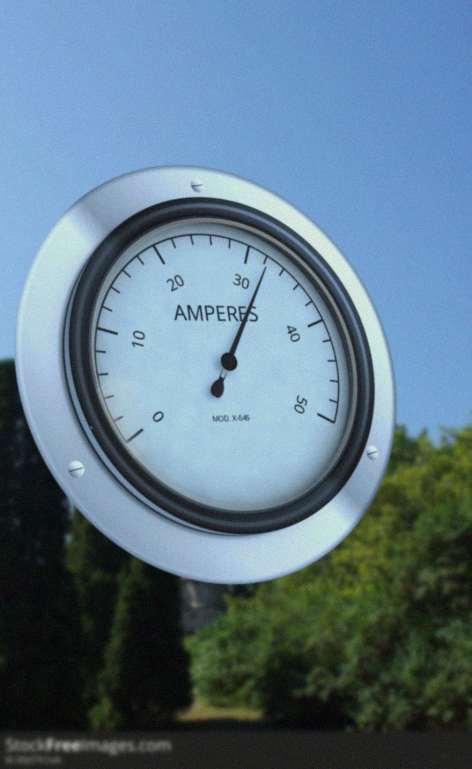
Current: 32 A
